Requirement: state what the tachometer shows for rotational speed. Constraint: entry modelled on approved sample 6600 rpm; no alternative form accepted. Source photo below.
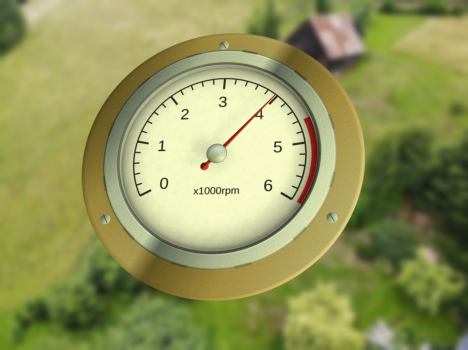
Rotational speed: 4000 rpm
